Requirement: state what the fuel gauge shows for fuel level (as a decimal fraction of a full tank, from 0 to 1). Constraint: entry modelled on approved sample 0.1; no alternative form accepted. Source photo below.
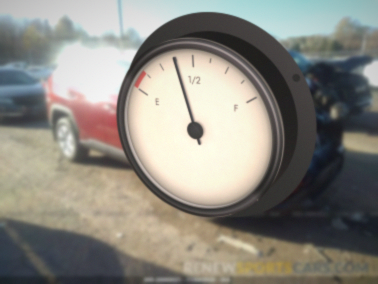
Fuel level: 0.375
